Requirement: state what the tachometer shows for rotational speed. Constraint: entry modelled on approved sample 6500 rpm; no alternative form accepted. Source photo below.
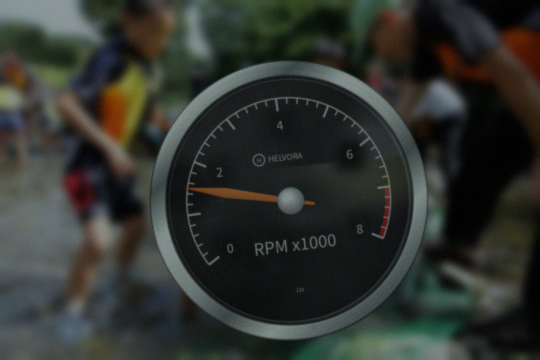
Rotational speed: 1500 rpm
